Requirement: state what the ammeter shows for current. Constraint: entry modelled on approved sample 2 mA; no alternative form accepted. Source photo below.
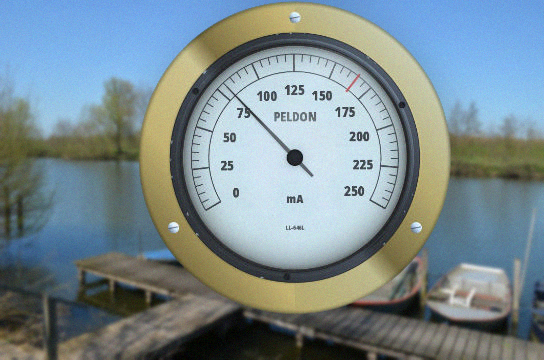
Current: 80 mA
